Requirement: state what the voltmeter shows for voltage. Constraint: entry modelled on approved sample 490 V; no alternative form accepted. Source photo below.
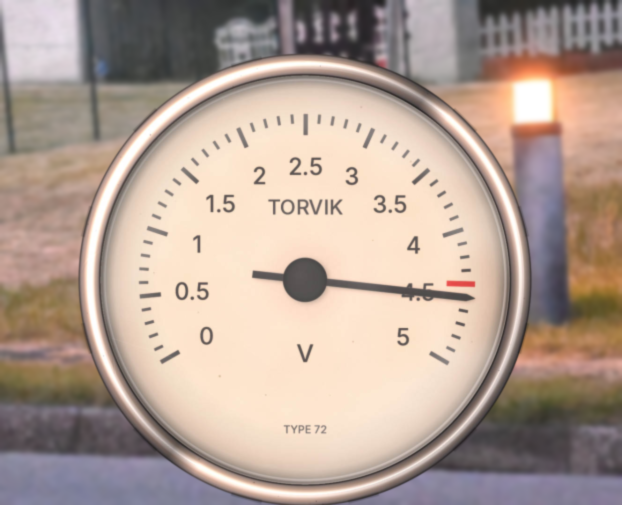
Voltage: 4.5 V
